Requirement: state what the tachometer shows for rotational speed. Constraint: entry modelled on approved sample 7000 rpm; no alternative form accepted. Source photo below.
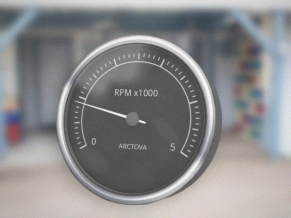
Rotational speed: 900 rpm
